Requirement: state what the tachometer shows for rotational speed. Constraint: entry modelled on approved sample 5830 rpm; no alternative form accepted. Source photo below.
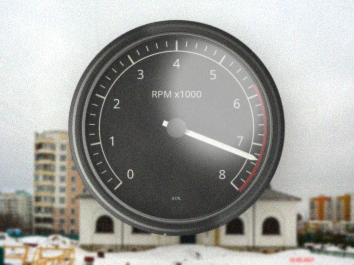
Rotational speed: 7300 rpm
